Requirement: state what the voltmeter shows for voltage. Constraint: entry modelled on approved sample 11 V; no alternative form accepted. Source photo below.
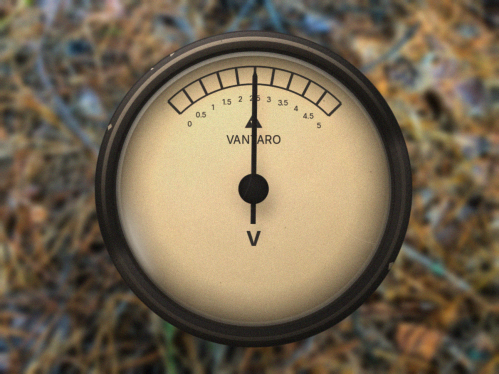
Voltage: 2.5 V
